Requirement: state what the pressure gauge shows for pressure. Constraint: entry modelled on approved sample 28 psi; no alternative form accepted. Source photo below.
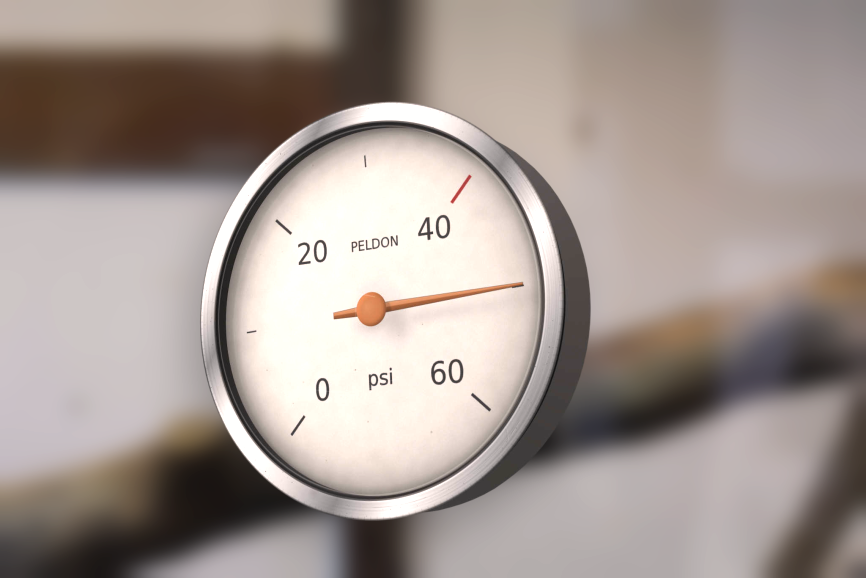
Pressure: 50 psi
